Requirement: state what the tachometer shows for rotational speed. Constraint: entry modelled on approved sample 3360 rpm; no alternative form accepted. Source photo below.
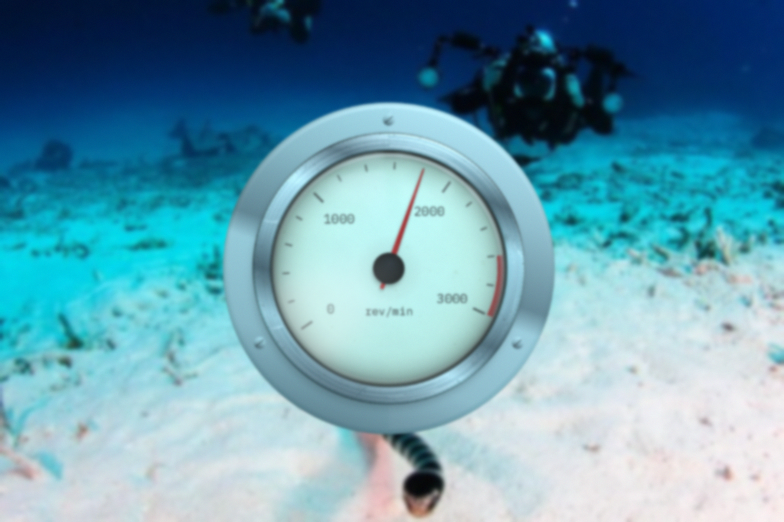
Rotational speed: 1800 rpm
